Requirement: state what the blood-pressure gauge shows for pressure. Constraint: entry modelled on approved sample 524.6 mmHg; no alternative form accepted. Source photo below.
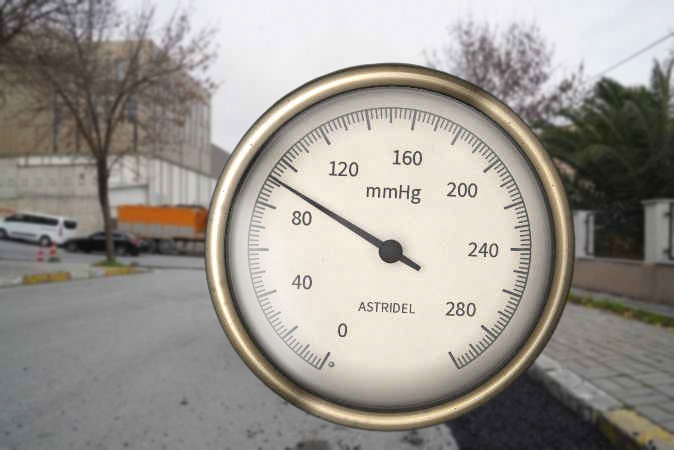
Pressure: 92 mmHg
